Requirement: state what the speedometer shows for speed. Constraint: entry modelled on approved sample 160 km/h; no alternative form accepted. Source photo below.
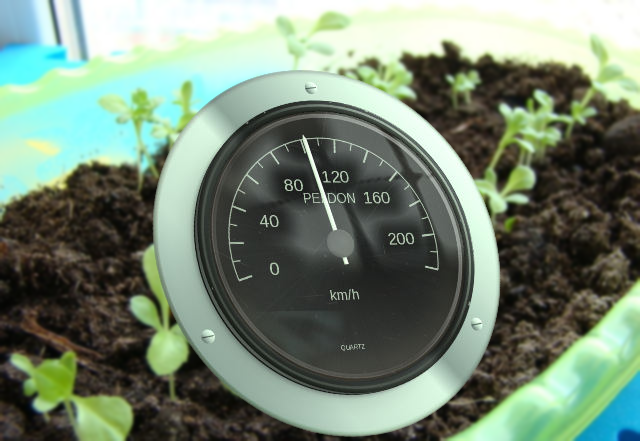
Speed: 100 km/h
